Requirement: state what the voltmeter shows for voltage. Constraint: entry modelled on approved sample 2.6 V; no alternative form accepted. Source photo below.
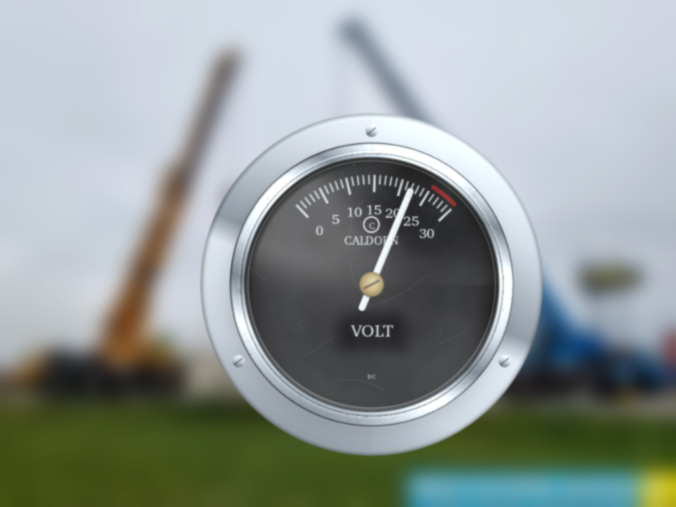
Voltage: 22 V
